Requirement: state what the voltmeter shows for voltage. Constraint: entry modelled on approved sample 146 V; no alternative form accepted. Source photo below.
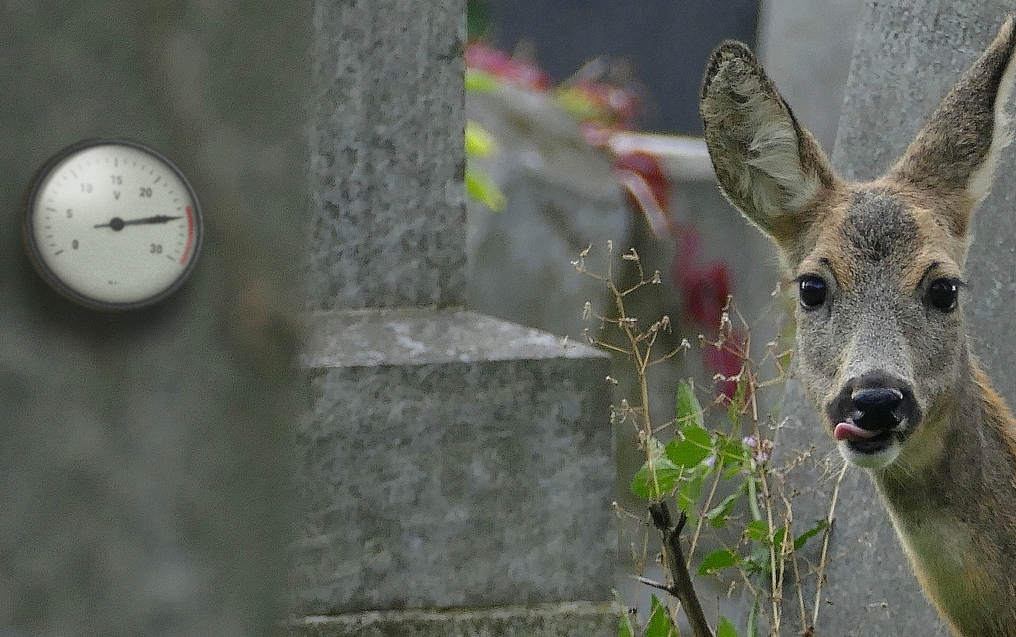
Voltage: 25 V
